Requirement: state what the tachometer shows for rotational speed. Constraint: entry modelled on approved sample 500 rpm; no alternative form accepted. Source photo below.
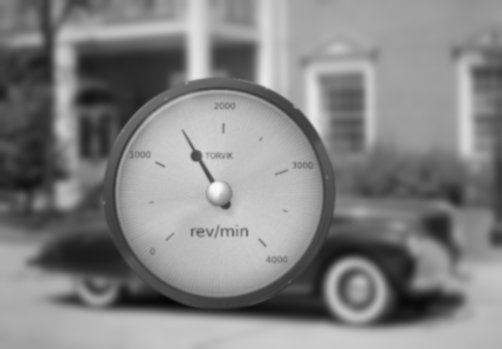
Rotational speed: 1500 rpm
